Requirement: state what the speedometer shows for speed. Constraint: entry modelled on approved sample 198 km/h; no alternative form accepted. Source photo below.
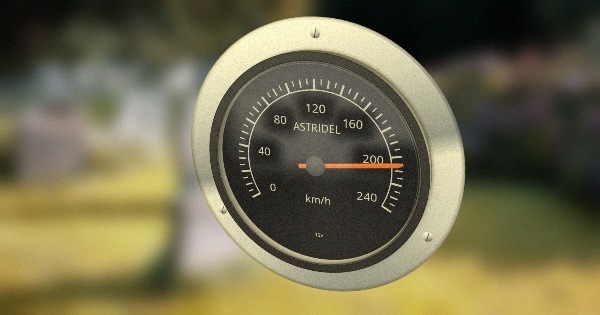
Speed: 205 km/h
